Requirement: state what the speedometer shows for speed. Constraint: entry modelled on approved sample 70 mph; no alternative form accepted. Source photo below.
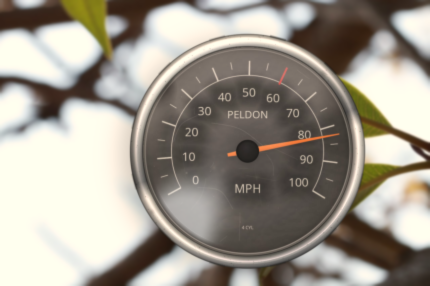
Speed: 82.5 mph
